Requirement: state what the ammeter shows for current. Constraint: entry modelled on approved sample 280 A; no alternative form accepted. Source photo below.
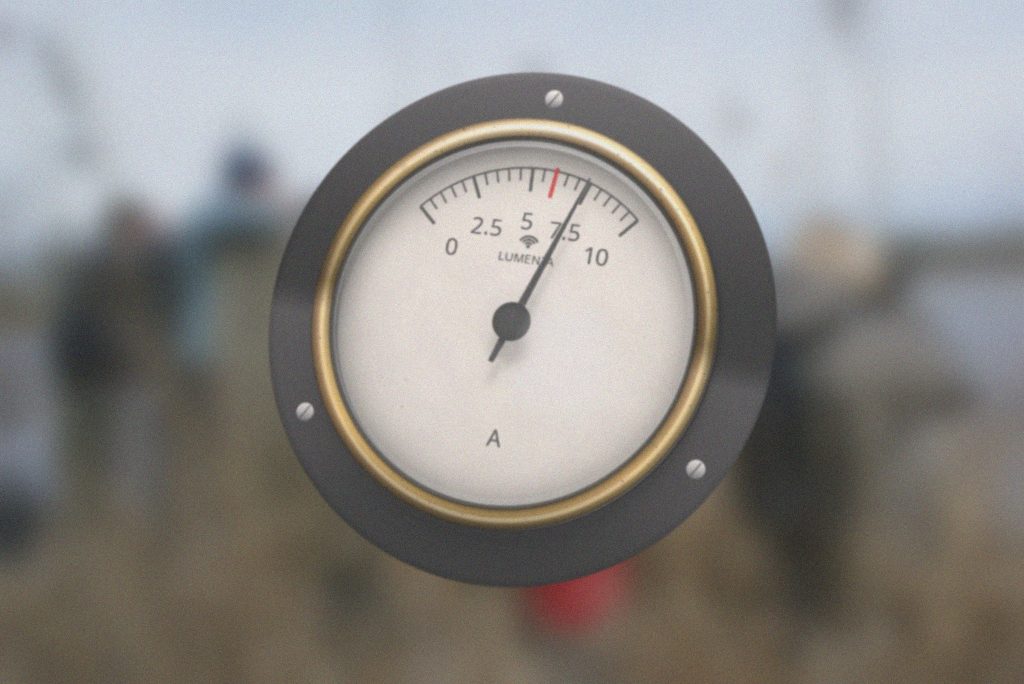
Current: 7.5 A
